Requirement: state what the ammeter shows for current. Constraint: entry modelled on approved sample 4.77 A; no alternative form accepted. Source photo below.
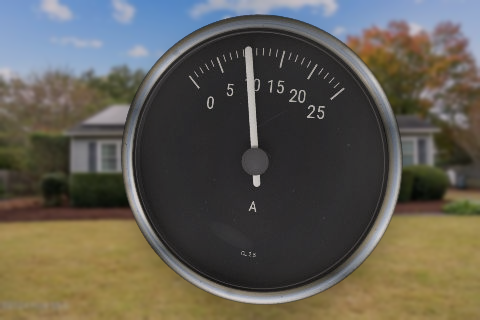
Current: 10 A
